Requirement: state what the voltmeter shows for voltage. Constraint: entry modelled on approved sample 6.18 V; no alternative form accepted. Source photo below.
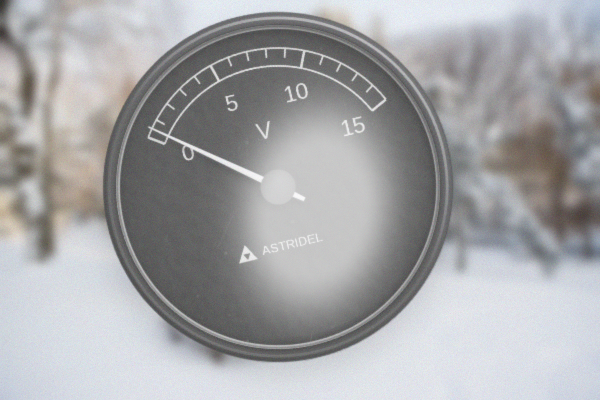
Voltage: 0.5 V
